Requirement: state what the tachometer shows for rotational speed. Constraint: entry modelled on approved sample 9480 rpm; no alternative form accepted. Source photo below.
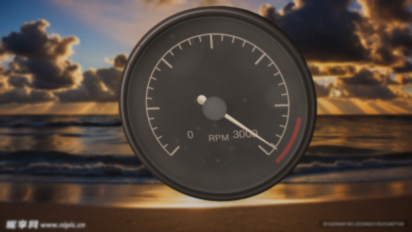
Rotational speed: 2900 rpm
